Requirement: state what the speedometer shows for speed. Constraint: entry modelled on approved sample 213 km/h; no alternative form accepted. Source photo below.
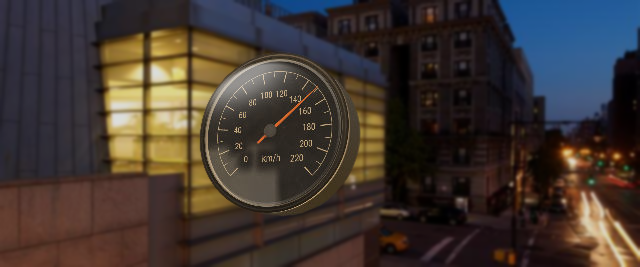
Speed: 150 km/h
